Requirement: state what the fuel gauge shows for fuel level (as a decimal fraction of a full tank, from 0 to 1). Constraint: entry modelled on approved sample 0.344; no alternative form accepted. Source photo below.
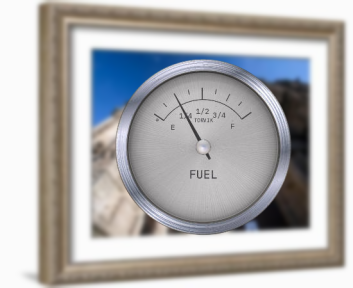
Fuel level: 0.25
